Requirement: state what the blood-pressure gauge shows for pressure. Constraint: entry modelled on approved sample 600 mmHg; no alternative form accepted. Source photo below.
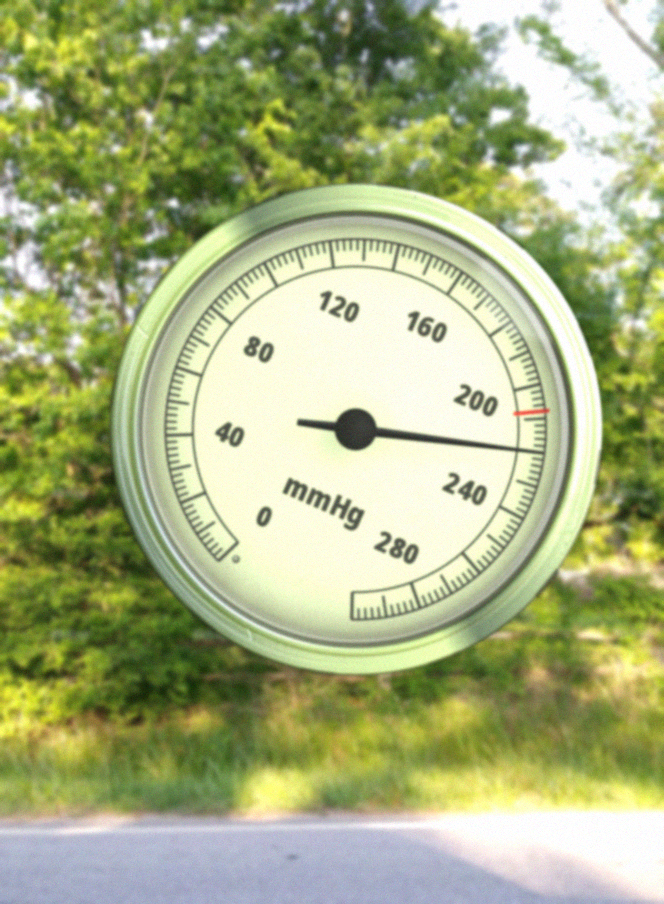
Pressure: 220 mmHg
